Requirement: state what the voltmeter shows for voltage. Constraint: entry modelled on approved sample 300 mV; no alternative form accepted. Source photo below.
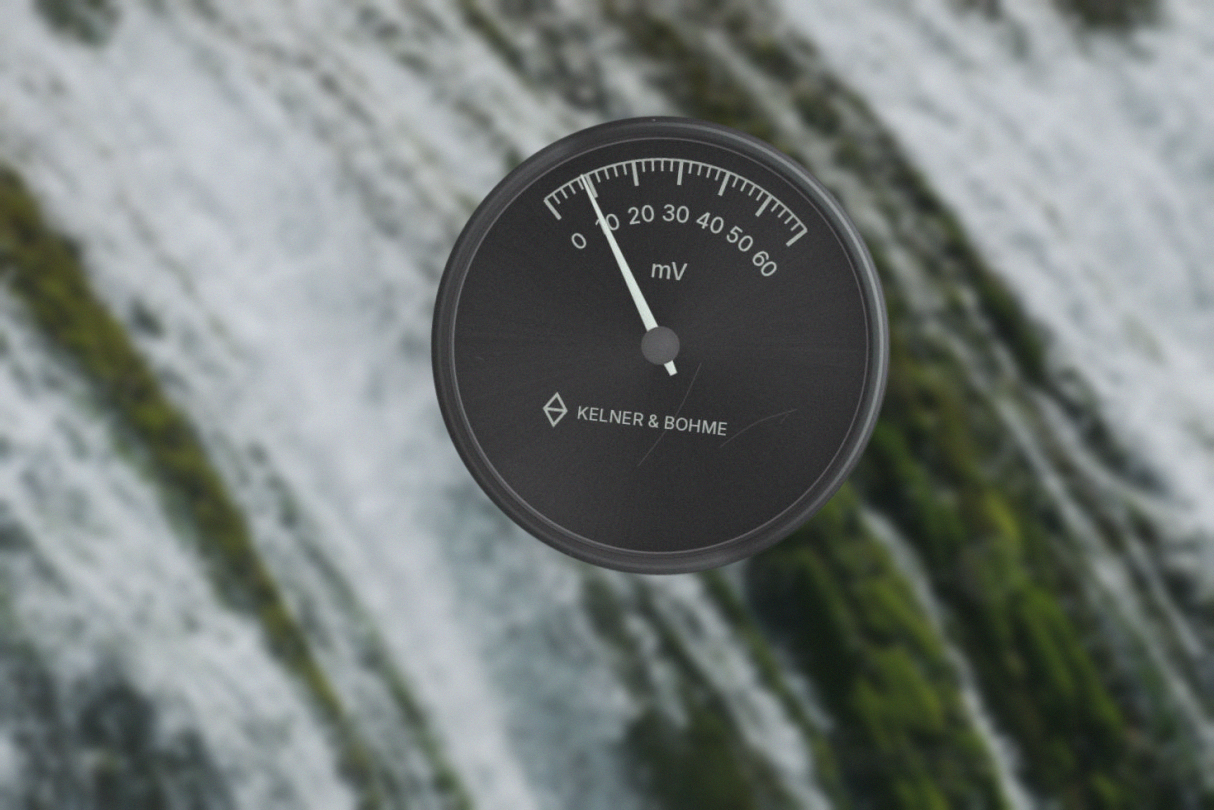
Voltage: 9 mV
